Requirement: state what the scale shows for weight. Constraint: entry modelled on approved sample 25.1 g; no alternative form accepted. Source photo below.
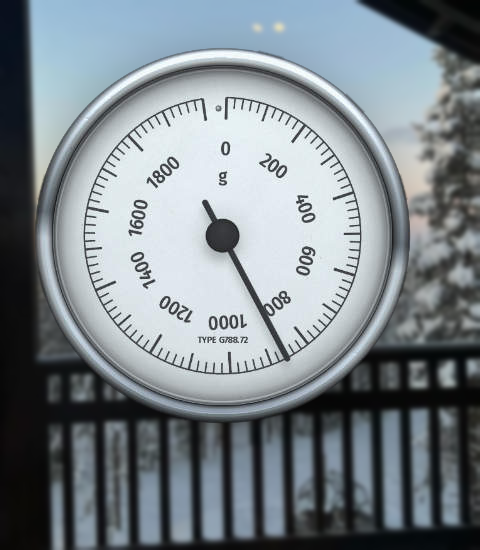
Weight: 860 g
